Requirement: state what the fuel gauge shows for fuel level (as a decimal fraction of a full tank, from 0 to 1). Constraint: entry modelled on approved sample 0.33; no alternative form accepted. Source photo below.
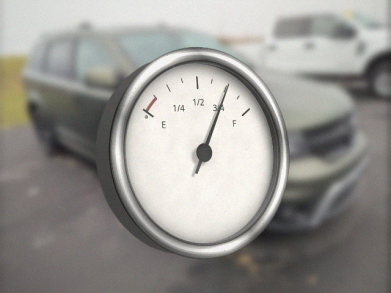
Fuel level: 0.75
